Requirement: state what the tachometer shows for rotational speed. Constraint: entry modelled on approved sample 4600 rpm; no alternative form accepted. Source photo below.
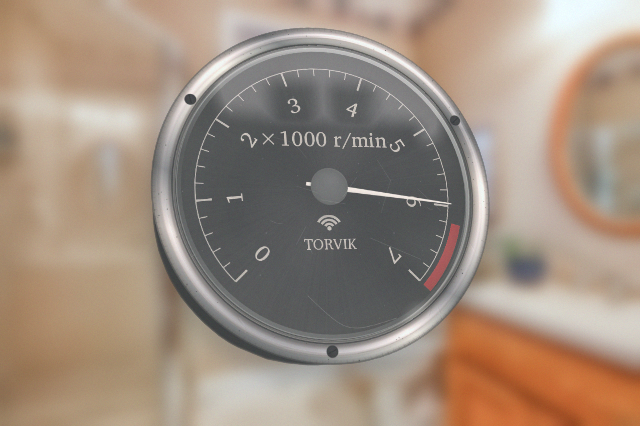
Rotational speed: 6000 rpm
